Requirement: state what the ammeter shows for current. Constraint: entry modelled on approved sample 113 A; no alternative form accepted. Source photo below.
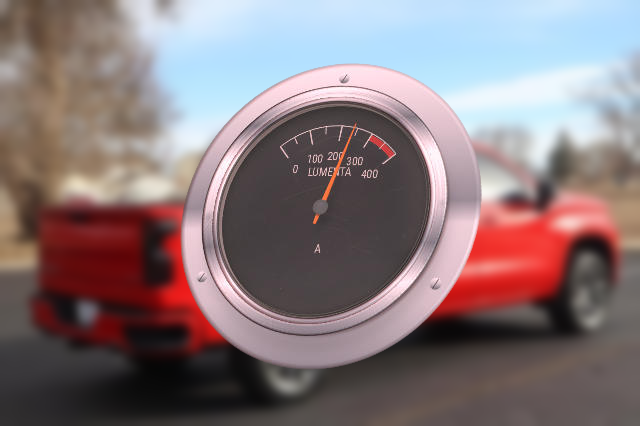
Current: 250 A
